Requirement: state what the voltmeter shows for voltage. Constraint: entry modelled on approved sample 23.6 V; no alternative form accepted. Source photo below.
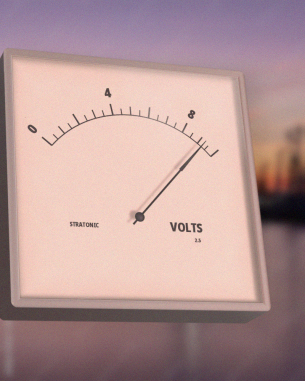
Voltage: 9.25 V
